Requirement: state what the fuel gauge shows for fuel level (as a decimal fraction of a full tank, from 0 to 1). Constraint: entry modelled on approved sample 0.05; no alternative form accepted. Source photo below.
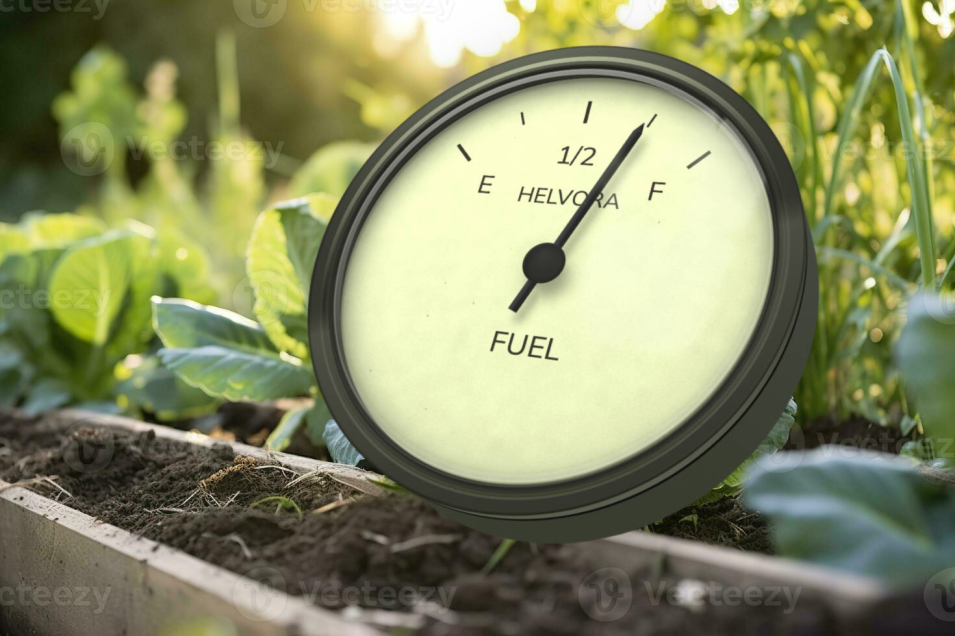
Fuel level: 0.75
